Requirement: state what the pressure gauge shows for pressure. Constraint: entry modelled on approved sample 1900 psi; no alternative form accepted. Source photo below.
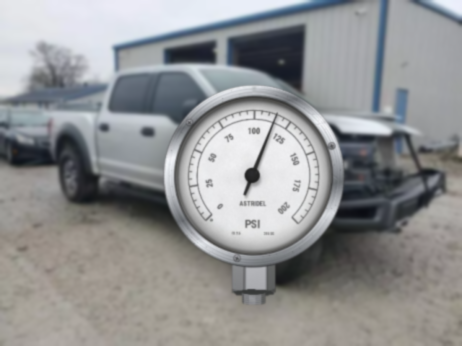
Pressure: 115 psi
